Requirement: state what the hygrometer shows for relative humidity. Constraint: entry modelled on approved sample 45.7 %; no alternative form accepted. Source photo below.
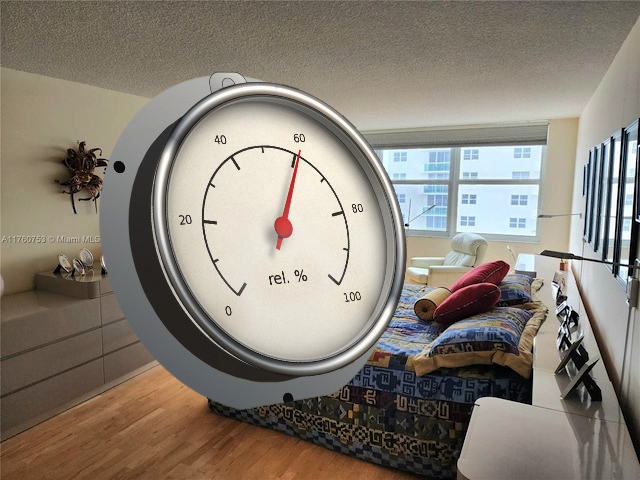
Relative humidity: 60 %
